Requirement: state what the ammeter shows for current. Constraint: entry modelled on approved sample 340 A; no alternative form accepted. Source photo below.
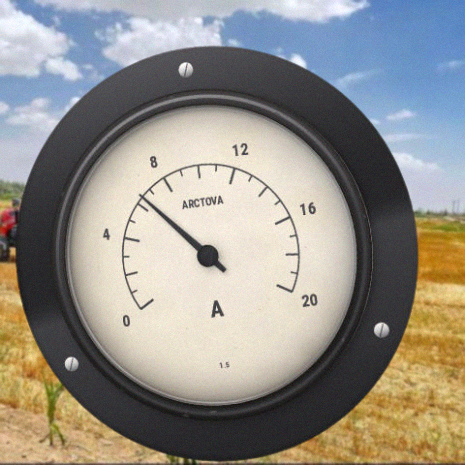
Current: 6.5 A
